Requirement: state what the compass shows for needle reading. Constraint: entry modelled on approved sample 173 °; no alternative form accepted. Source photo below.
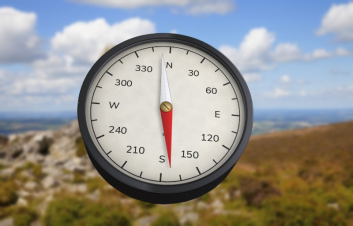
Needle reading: 172.5 °
